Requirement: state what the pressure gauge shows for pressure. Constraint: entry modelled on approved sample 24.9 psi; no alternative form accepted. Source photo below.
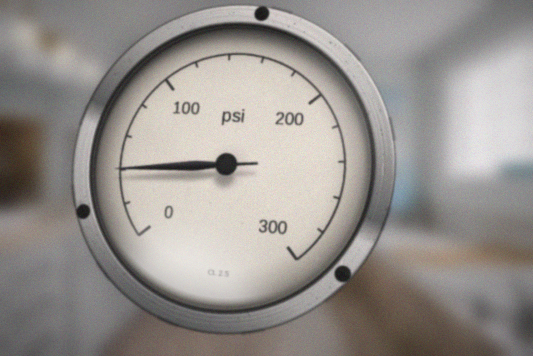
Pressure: 40 psi
